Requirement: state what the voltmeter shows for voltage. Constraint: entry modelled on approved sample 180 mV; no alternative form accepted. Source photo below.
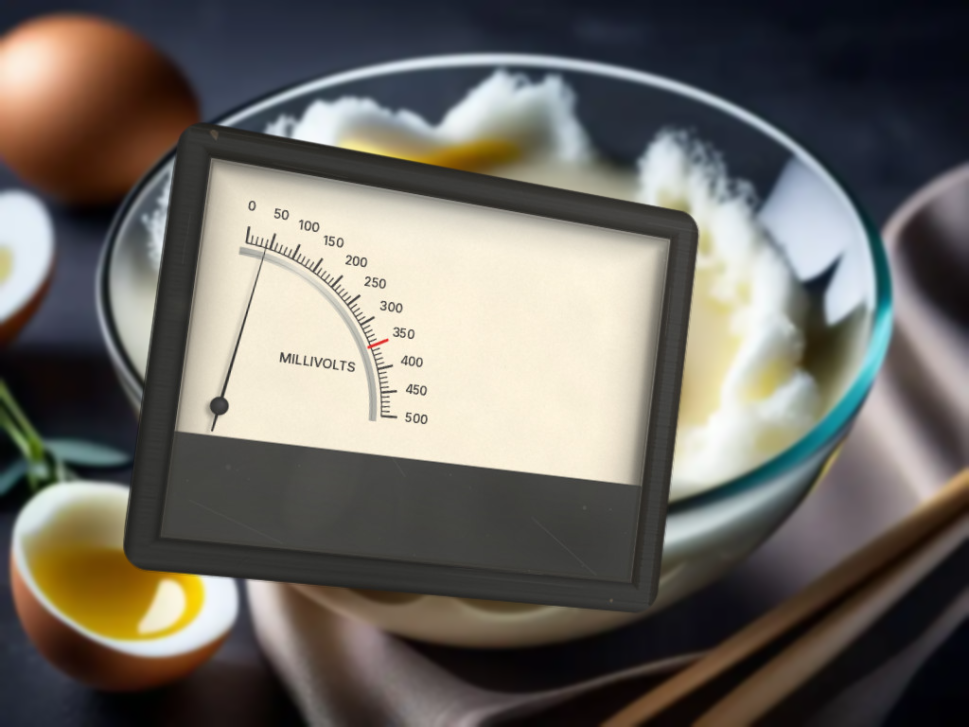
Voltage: 40 mV
